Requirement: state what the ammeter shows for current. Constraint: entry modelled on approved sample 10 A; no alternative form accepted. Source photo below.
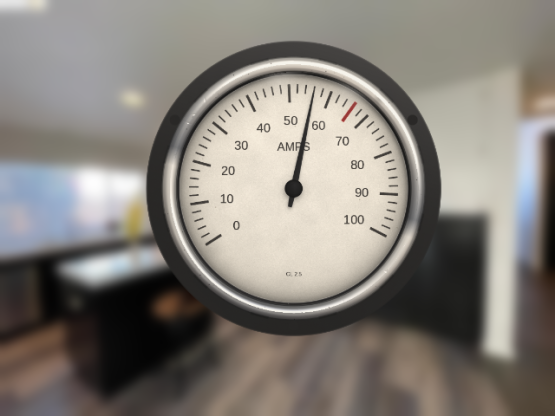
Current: 56 A
